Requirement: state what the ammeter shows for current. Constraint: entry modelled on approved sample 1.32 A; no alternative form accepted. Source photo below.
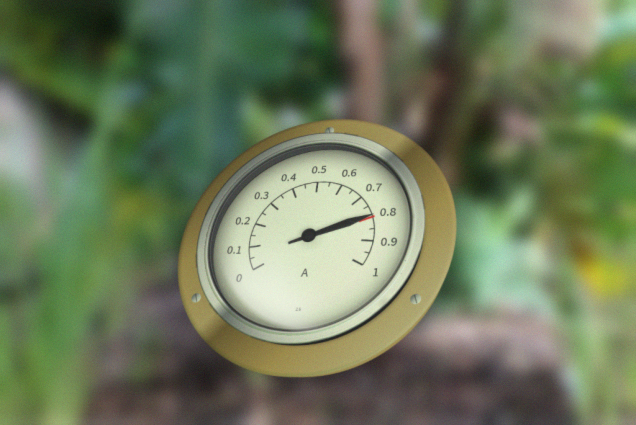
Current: 0.8 A
